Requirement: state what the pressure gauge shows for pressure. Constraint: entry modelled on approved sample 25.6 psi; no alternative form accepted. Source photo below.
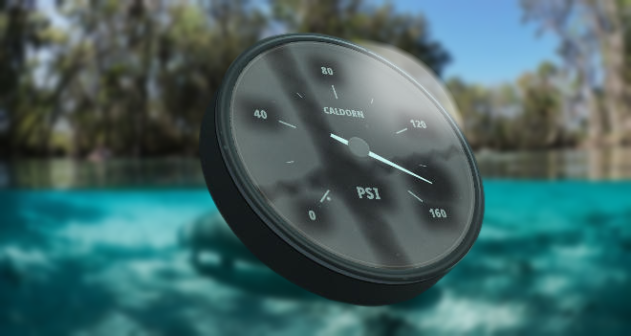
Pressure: 150 psi
